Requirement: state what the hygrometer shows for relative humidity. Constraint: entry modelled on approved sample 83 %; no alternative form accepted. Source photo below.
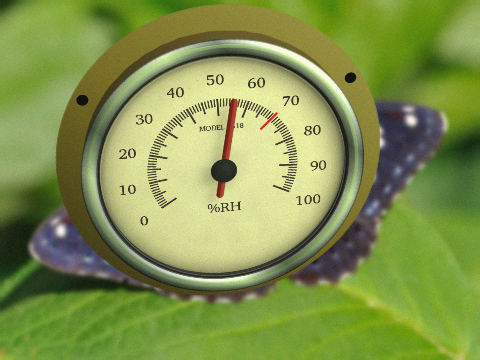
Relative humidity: 55 %
